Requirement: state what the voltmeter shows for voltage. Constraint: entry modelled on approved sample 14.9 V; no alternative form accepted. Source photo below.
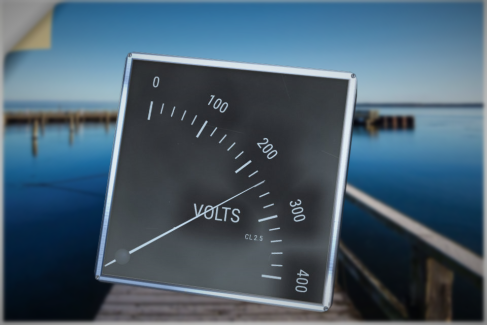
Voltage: 240 V
